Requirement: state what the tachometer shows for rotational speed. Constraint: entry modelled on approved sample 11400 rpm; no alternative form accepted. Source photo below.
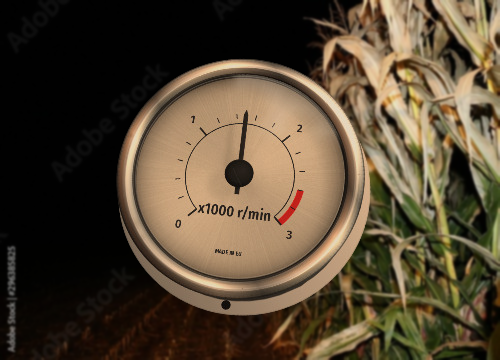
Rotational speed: 1500 rpm
